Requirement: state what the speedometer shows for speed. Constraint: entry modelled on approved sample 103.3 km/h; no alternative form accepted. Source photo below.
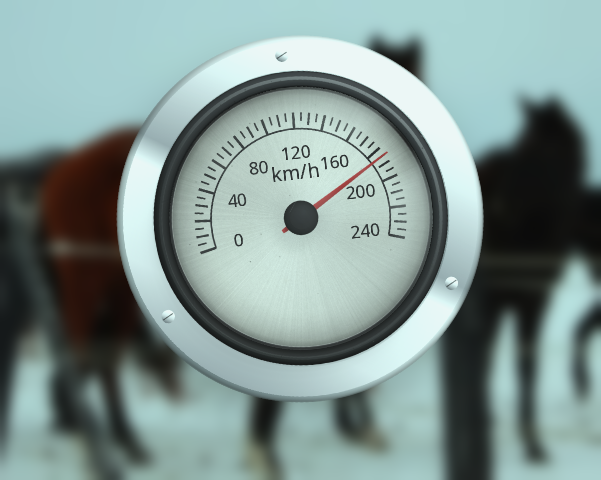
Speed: 185 km/h
